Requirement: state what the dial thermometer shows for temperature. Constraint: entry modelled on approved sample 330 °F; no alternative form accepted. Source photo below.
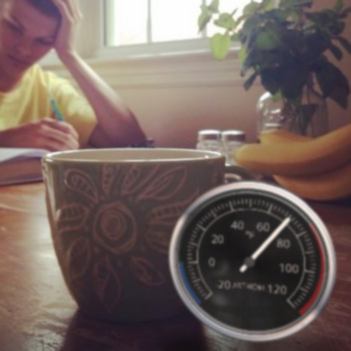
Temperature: 70 °F
